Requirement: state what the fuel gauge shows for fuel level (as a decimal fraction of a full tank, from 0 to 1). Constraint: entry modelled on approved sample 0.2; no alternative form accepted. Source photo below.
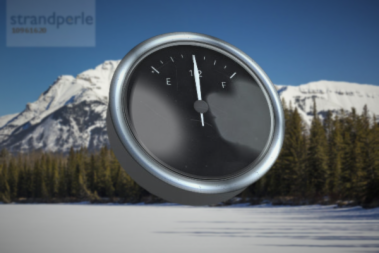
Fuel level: 0.5
